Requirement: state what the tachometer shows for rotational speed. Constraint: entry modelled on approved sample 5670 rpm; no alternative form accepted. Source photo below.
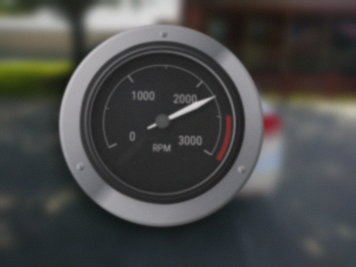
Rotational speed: 2250 rpm
